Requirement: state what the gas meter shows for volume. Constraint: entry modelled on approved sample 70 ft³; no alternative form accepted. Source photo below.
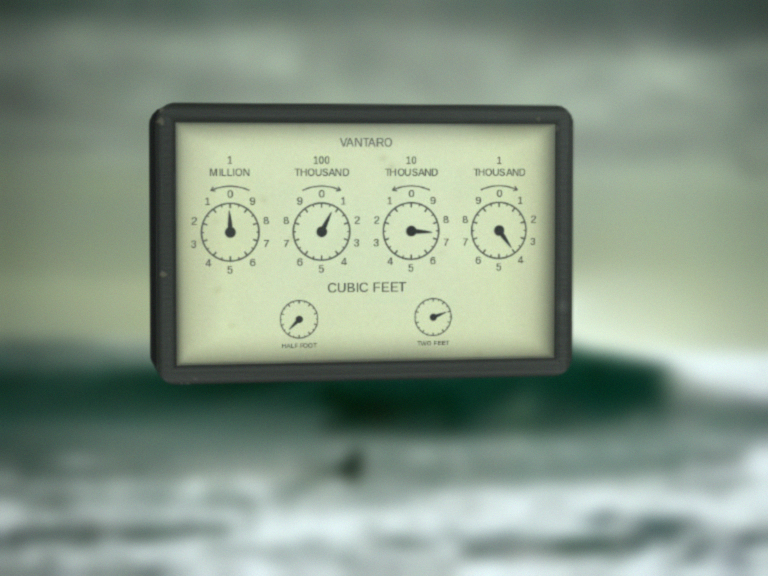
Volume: 7400 ft³
